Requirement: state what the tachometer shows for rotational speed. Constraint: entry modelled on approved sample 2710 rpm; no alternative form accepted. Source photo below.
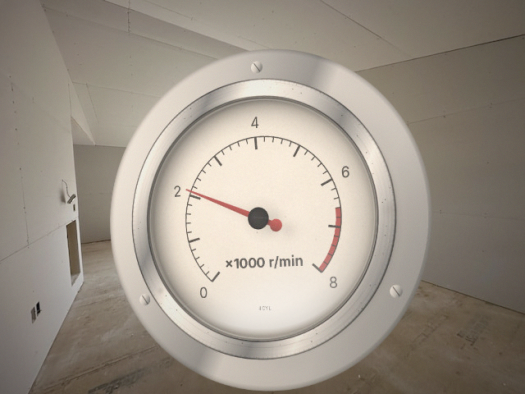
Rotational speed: 2100 rpm
